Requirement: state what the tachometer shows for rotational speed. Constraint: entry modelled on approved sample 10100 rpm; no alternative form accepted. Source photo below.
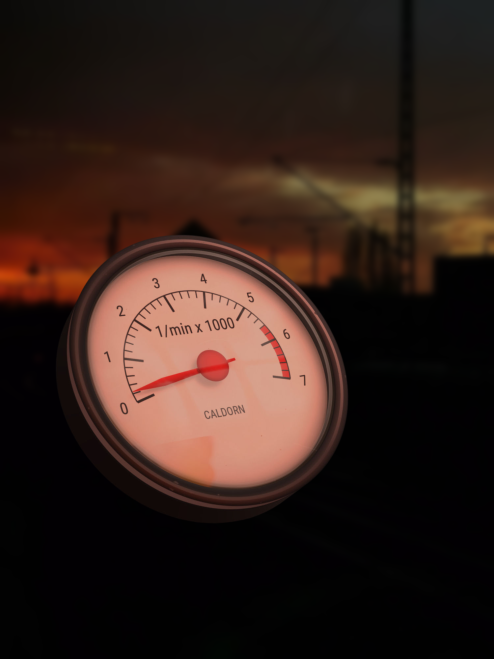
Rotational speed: 200 rpm
